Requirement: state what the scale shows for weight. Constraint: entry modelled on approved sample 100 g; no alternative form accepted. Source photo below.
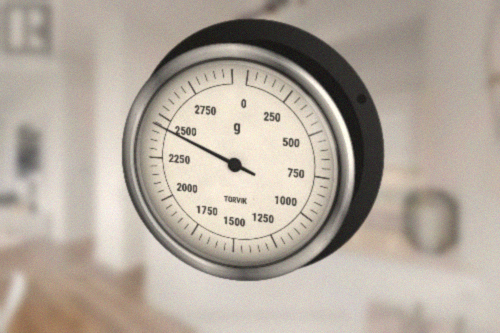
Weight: 2450 g
